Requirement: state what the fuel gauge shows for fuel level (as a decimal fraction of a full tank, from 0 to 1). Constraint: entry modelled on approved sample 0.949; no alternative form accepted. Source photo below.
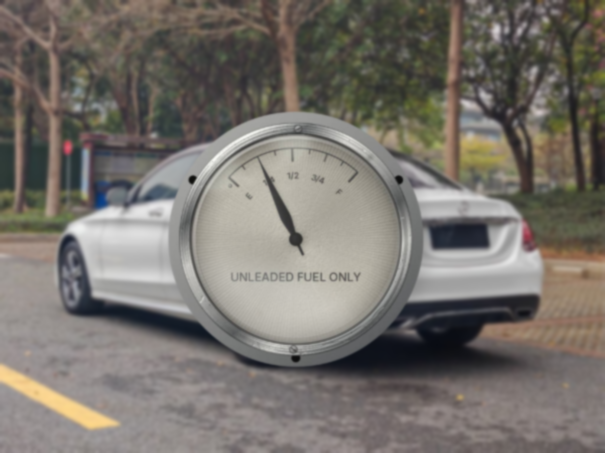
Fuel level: 0.25
